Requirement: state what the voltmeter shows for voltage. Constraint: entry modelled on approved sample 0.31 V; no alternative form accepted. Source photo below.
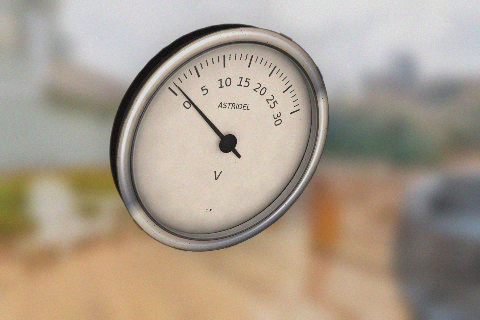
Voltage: 1 V
